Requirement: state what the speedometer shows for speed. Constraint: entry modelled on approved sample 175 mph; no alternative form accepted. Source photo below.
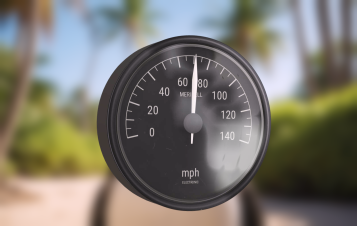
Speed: 70 mph
